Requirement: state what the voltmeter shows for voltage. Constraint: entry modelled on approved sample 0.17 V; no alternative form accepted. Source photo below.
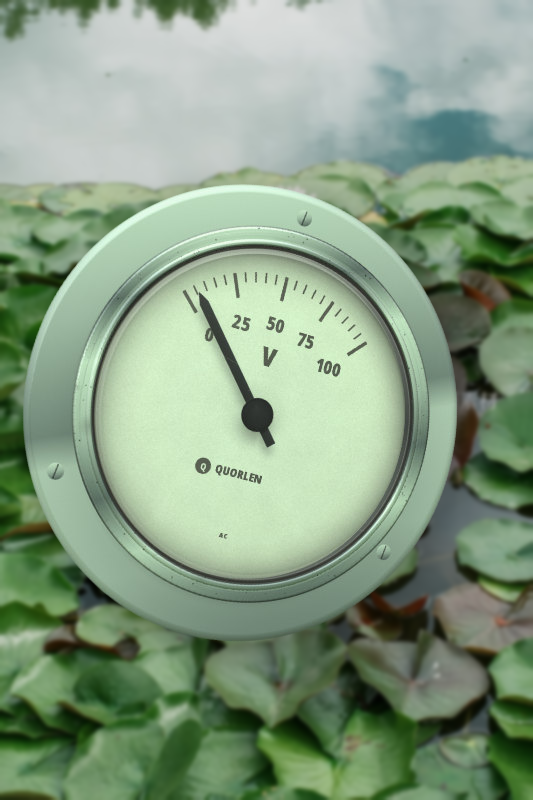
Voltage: 5 V
